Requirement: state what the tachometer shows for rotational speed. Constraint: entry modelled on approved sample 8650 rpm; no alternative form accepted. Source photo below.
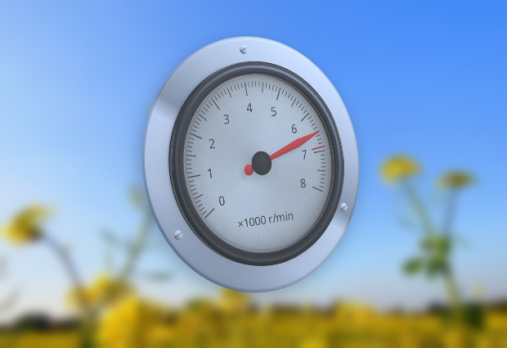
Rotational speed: 6500 rpm
